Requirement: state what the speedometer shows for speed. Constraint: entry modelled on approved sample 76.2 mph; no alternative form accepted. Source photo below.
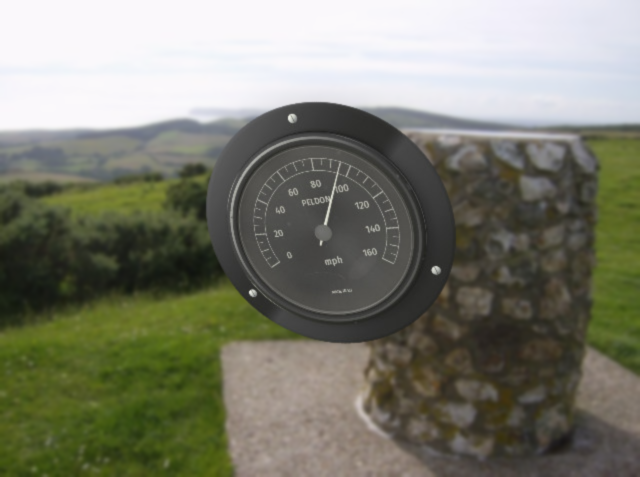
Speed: 95 mph
